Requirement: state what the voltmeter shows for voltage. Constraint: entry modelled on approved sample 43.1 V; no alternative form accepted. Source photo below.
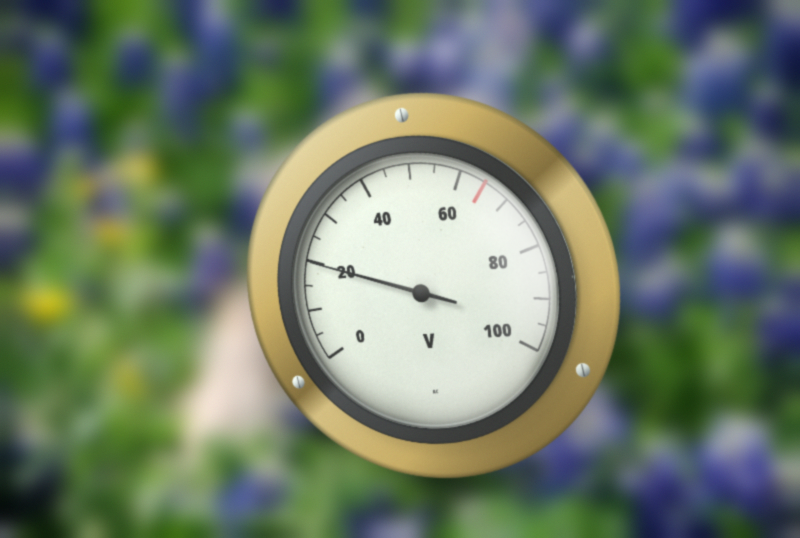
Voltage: 20 V
